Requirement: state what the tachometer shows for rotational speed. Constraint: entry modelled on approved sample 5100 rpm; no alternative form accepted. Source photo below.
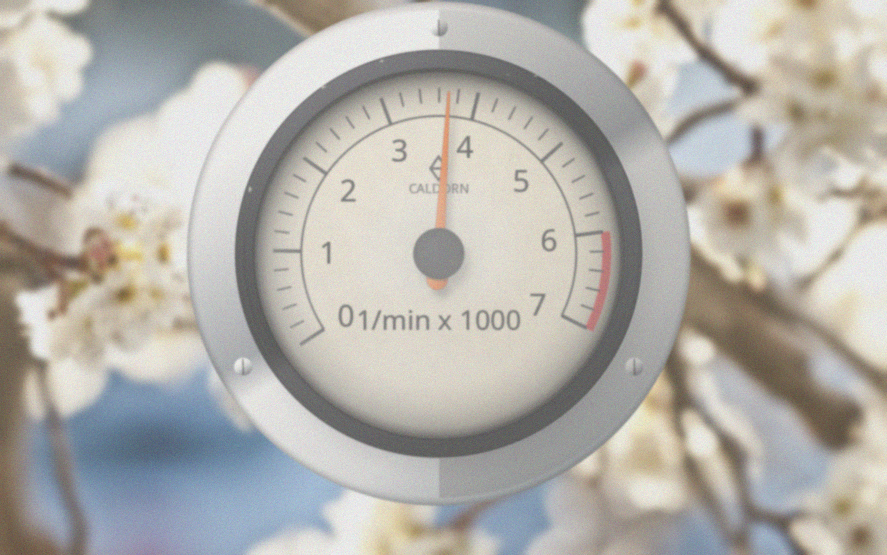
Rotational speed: 3700 rpm
